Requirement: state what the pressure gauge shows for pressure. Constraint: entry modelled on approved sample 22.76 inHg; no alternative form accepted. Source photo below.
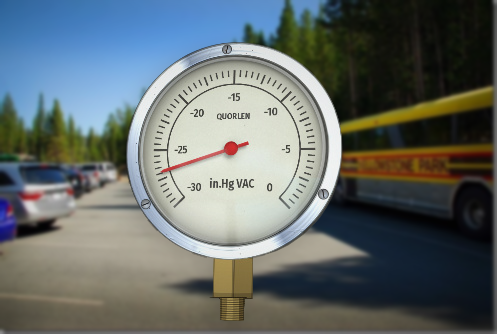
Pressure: -27 inHg
